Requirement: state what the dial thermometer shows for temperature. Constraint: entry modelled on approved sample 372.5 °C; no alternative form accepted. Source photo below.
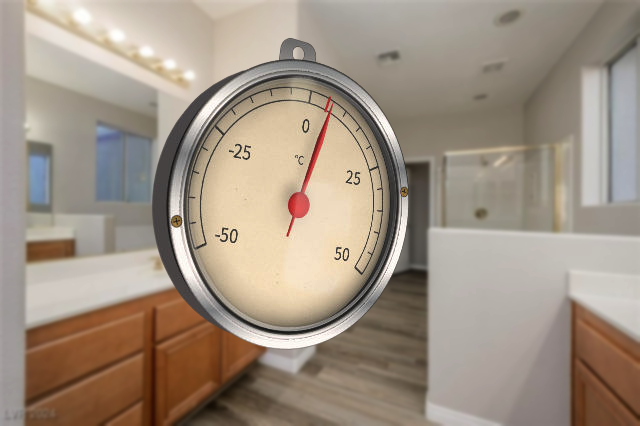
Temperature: 5 °C
